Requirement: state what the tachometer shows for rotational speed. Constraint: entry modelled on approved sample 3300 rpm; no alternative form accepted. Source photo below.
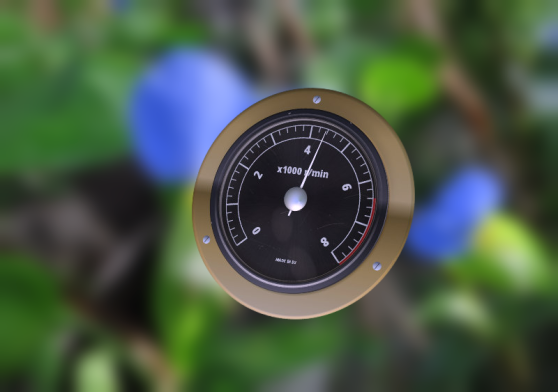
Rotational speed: 4400 rpm
